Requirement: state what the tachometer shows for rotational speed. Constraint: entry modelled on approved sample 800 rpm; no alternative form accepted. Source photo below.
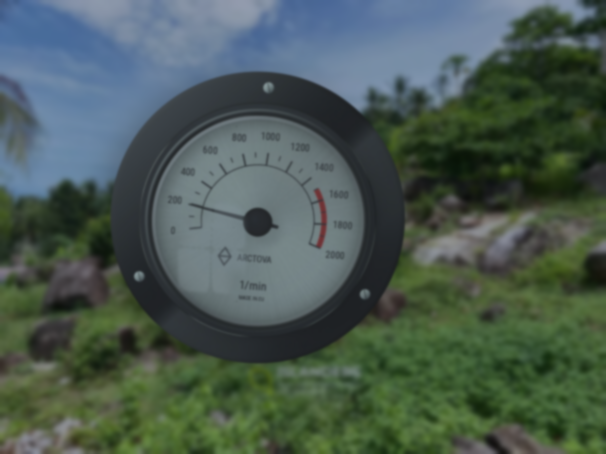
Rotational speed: 200 rpm
